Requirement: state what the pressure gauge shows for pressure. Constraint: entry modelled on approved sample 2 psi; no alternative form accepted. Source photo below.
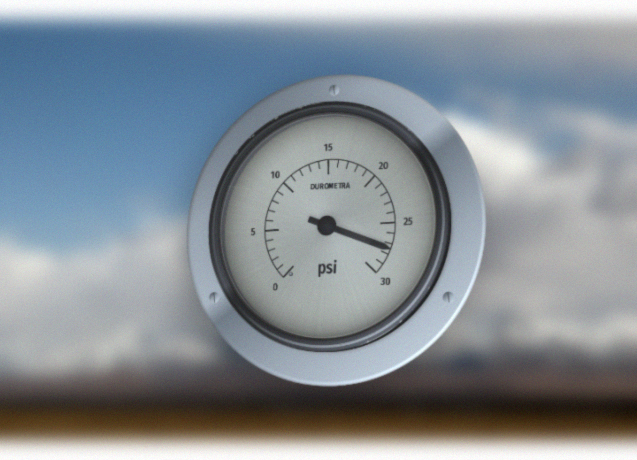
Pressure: 27.5 psi
